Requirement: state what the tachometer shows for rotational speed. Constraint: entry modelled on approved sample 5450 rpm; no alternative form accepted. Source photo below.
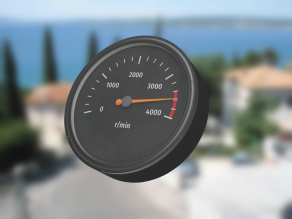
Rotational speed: 3600 rpm
